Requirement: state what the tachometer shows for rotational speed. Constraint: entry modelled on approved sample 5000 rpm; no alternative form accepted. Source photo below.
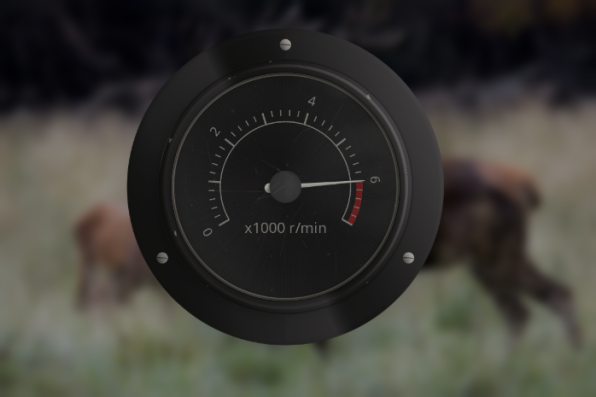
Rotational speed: 6000 rpm
